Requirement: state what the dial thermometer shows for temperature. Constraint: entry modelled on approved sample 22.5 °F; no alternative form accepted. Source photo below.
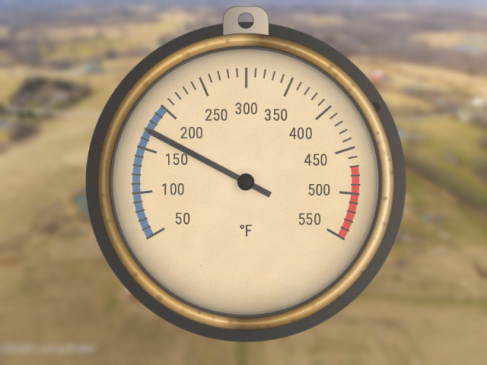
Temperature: 170 °F
